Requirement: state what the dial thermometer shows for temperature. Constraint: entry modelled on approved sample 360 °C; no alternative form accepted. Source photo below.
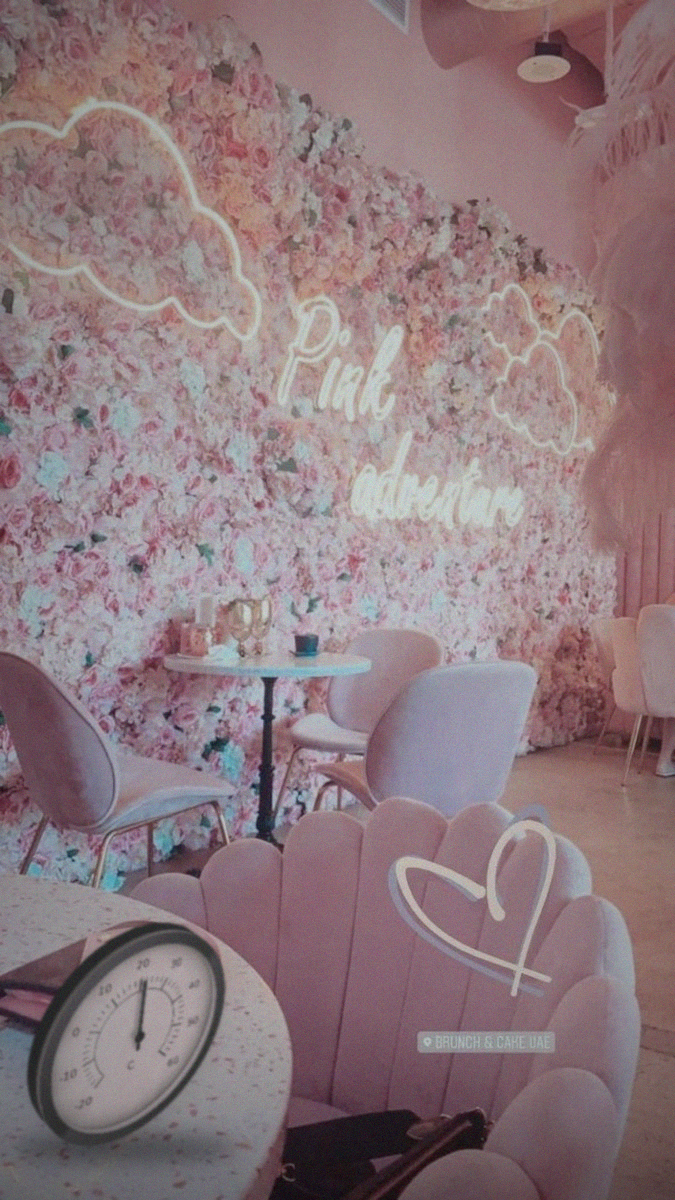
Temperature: 20 °C
